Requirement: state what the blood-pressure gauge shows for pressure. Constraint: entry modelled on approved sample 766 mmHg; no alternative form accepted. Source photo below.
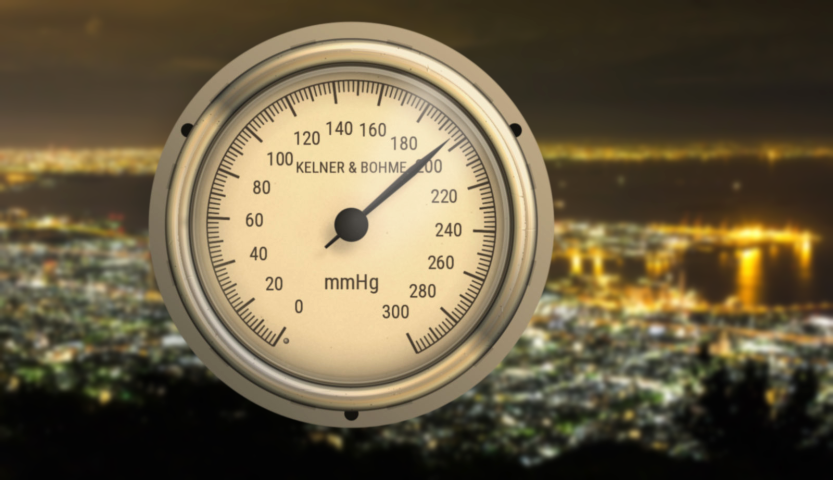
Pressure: 196 mmHg
